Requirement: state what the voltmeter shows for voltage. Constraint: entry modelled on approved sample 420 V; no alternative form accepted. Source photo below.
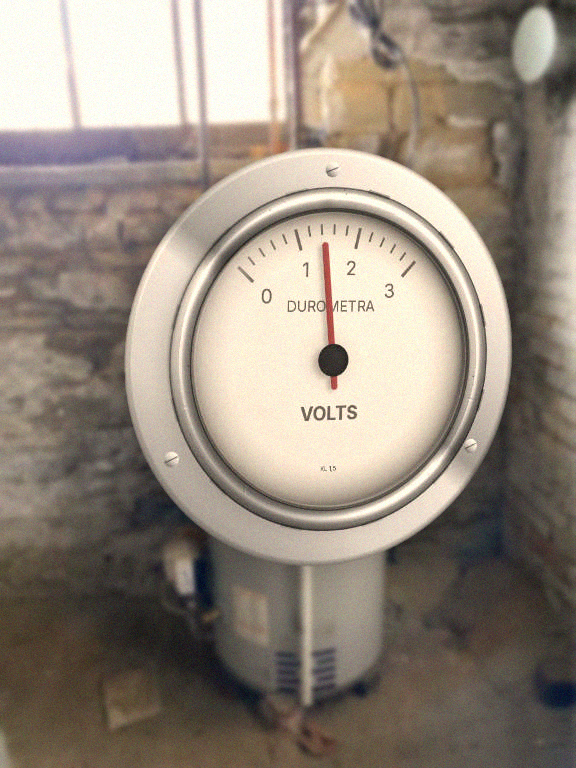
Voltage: 1.4 V
